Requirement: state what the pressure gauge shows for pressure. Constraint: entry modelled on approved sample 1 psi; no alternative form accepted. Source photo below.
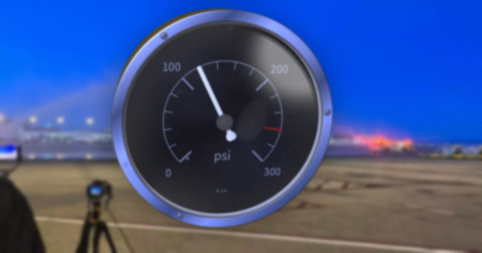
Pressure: 120 psi
